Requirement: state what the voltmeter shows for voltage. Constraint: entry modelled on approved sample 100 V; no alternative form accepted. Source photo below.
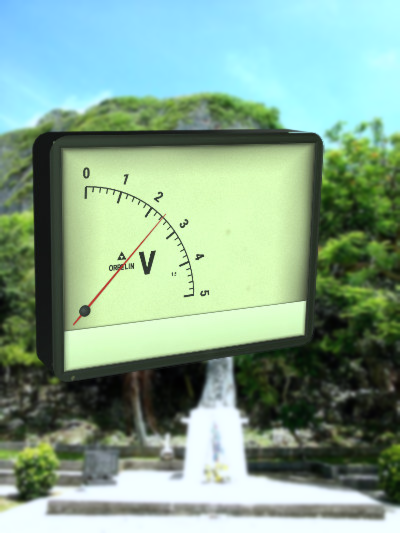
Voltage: 2.4 V
